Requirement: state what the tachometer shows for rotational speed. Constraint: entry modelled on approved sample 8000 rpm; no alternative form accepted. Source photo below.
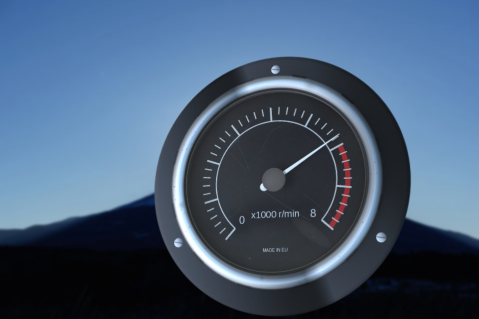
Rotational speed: 5800 rpm
